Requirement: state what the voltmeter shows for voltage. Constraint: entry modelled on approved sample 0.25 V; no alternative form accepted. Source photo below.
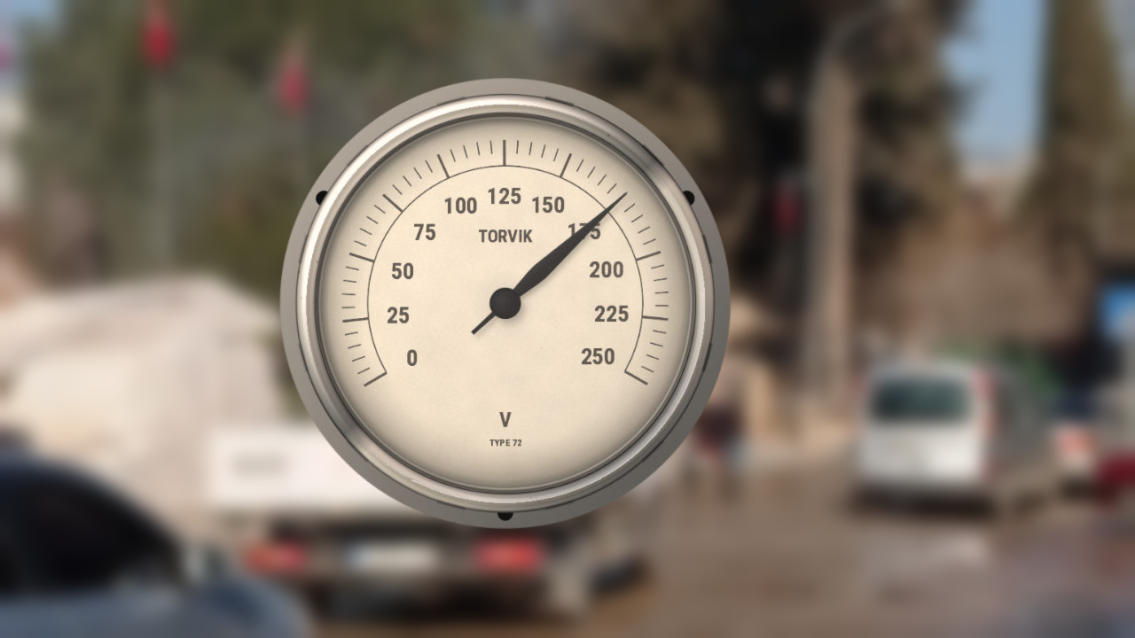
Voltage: 175 V
